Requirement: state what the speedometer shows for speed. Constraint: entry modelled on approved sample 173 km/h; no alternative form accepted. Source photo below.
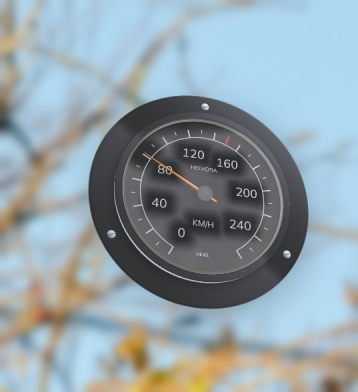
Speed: 80 km/h
